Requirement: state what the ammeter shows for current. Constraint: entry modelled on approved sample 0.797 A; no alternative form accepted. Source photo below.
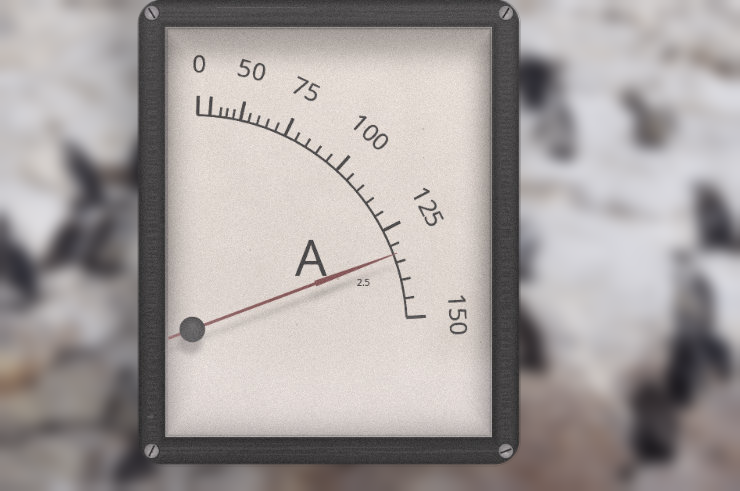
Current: 132.5 A
